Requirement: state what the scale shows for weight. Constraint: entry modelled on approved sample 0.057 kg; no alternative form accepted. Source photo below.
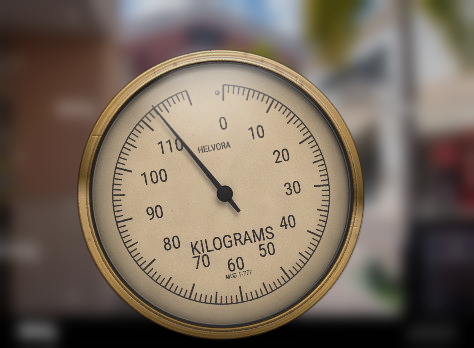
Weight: 113 kg
